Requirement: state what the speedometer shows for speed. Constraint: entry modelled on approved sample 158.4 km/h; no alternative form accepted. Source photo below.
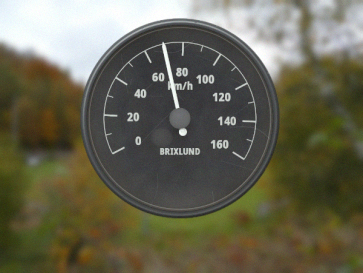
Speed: 70 km/h
